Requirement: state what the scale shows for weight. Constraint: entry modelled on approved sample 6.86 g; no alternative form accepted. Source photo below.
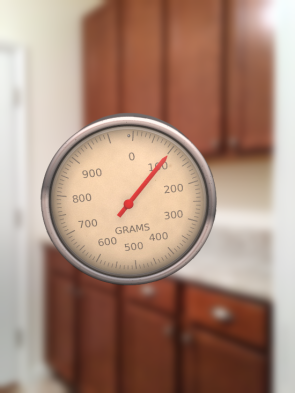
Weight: 100 g
